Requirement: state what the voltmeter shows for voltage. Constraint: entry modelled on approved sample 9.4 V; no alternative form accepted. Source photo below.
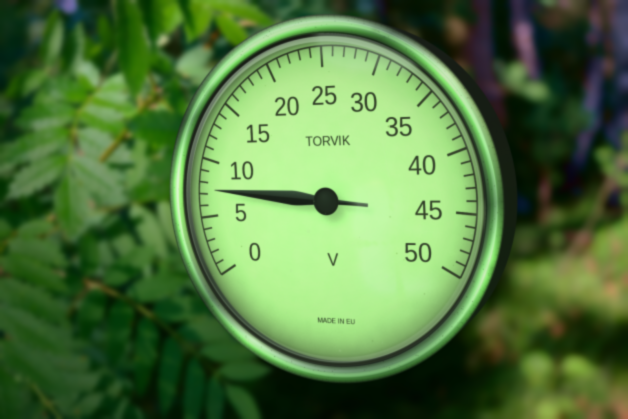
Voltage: 7.5 V
